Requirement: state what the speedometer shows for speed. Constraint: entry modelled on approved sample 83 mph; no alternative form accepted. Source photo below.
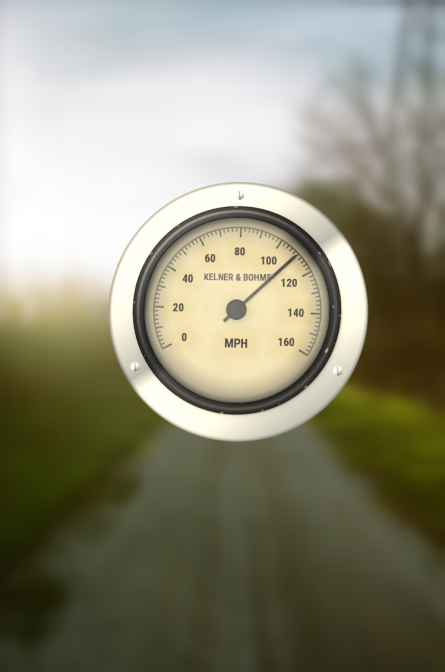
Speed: 110 mph
